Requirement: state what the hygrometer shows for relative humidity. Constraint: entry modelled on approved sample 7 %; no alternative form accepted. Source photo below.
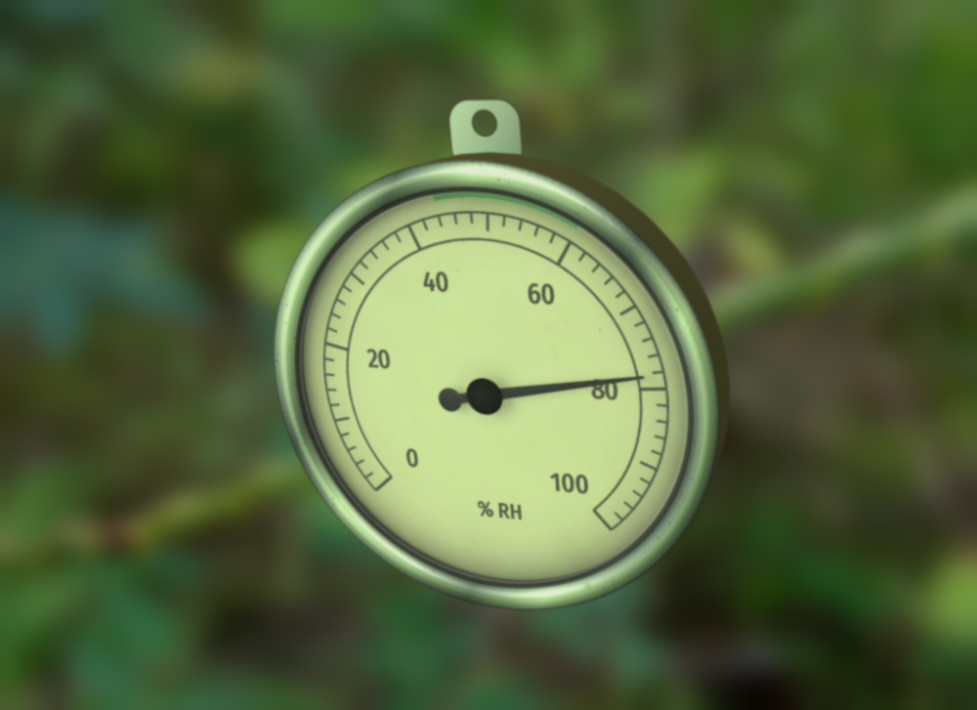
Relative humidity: 78 %
